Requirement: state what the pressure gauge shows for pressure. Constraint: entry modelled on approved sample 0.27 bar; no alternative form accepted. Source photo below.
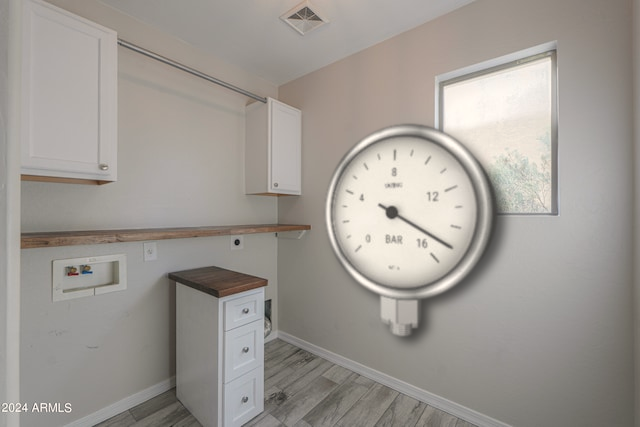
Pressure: 15 bar
